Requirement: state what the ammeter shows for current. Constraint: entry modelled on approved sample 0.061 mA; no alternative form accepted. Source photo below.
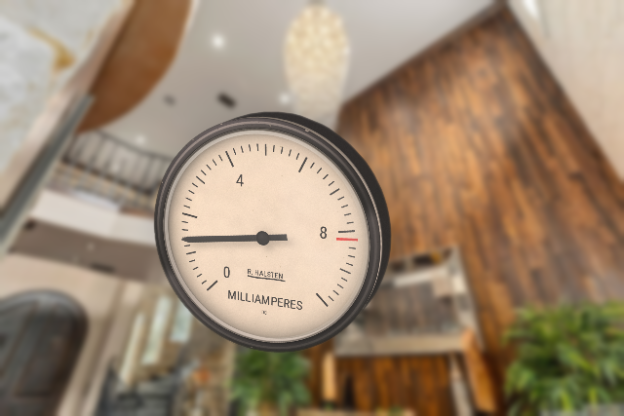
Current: 1.4 mA
